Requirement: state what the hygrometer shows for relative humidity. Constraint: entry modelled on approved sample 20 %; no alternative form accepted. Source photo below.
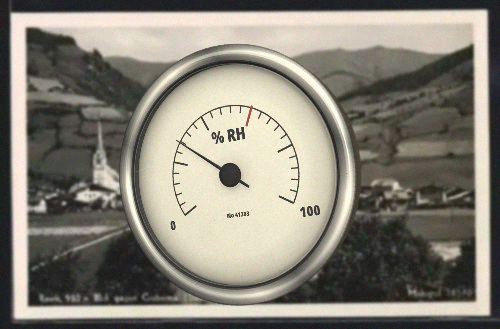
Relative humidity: 28 %
